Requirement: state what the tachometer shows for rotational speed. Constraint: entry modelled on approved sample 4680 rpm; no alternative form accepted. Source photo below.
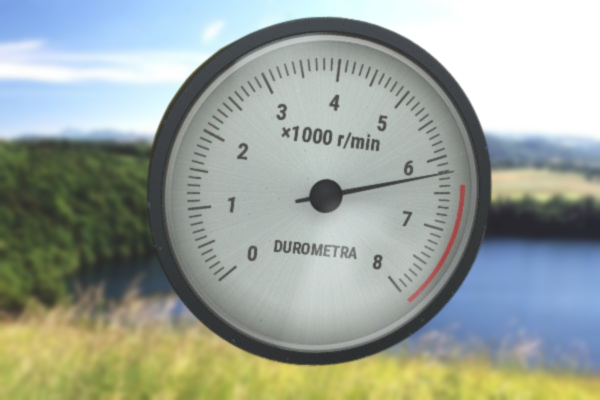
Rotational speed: 6200 rpm
